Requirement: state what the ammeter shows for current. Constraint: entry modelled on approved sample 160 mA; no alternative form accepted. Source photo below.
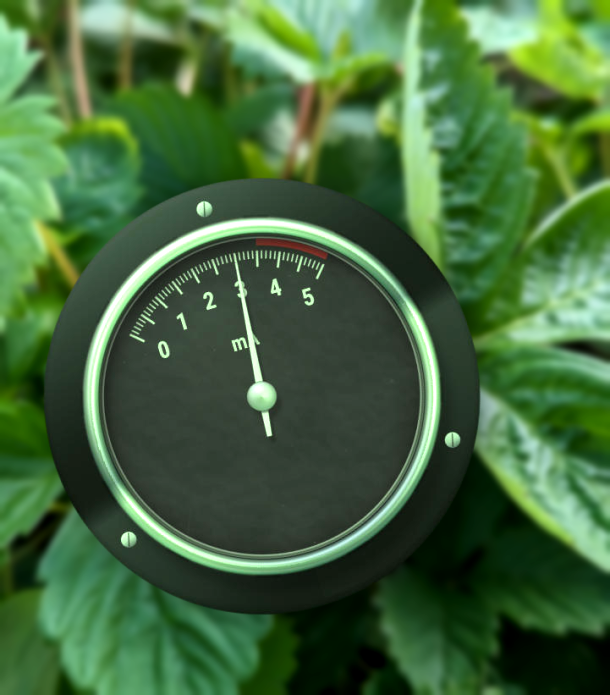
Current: 3 mA
